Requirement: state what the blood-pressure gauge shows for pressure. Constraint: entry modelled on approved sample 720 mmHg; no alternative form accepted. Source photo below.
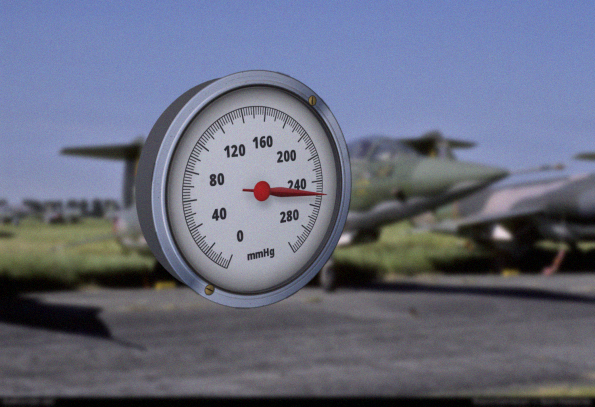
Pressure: 250 mmHg
